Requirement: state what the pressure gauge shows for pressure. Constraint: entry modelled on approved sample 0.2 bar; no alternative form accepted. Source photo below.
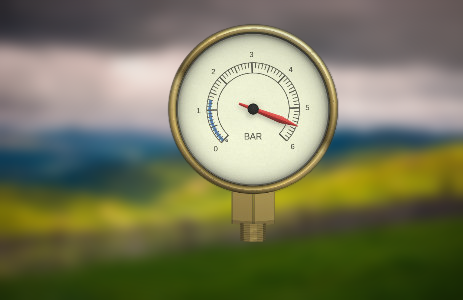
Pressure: 5.5 bar
